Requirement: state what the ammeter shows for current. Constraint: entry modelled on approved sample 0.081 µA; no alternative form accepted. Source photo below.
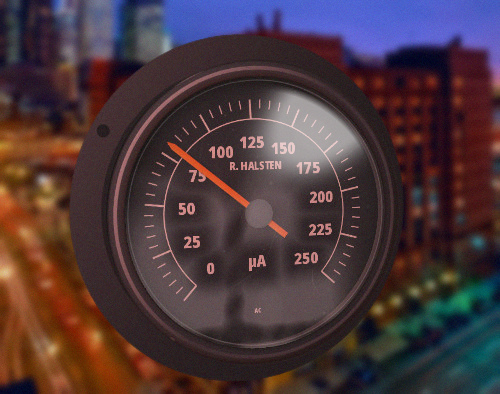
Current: 80 µA
